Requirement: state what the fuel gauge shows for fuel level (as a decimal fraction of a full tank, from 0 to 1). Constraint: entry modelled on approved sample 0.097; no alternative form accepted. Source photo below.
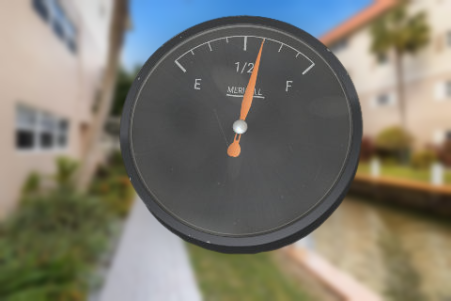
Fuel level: 0.625
